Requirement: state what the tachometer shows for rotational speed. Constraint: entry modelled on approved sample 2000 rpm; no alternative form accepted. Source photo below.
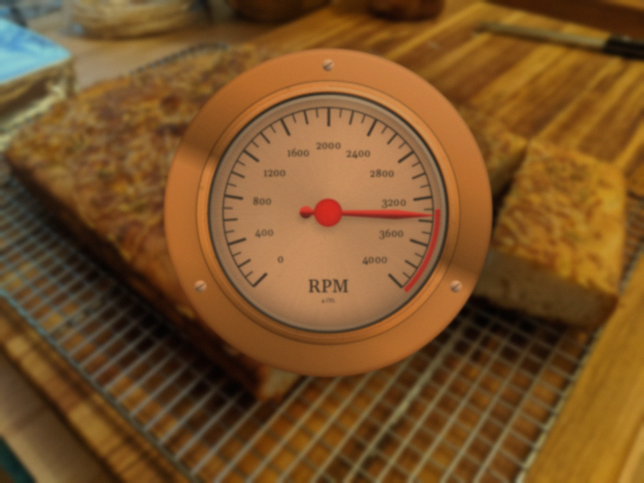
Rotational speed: 3350 rpm
